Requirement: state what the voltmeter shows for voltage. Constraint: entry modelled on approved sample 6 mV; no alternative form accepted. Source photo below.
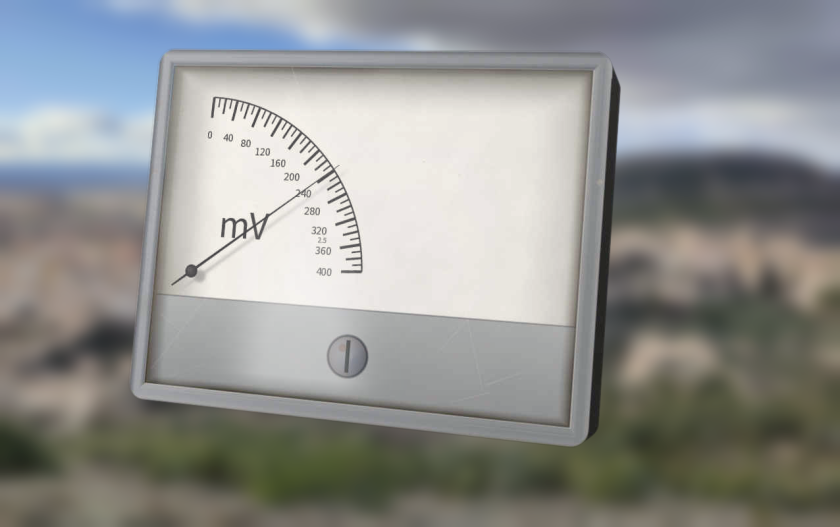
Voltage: 240 mV
